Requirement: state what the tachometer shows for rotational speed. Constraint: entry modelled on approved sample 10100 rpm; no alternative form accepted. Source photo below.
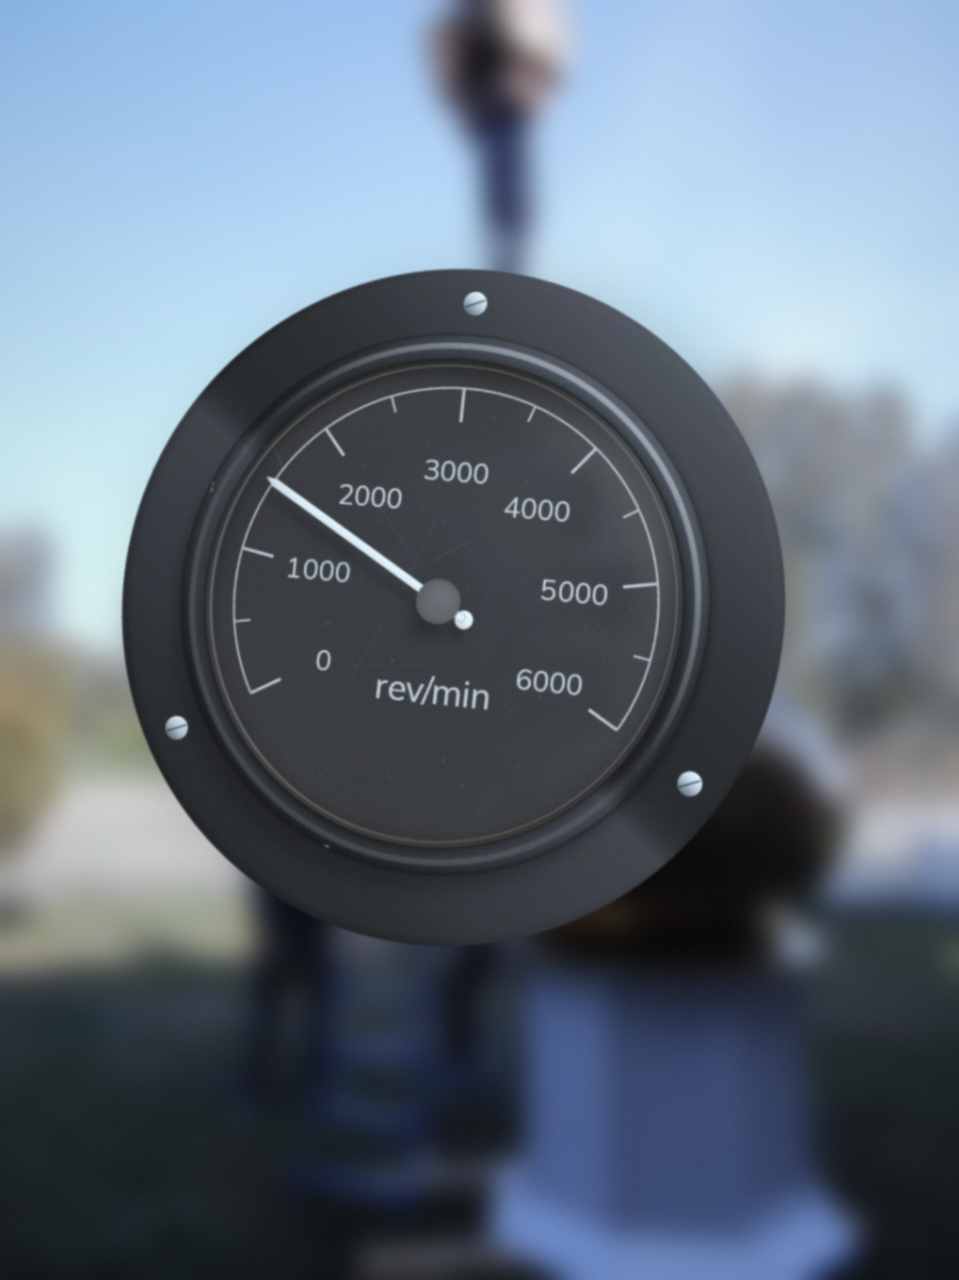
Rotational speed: 1500 rpm
